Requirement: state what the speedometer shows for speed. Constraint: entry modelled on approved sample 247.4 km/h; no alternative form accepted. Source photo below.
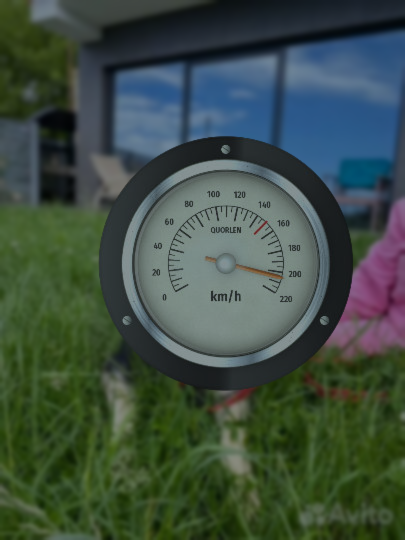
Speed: 205 km/h
